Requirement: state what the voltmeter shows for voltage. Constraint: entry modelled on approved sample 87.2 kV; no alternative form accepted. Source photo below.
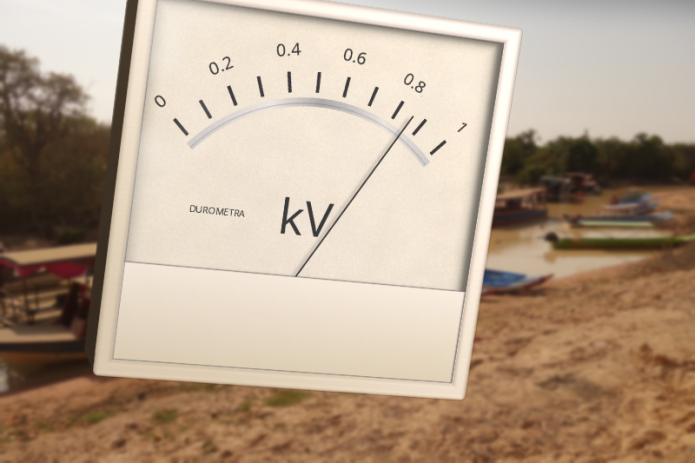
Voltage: 0.85 kV
